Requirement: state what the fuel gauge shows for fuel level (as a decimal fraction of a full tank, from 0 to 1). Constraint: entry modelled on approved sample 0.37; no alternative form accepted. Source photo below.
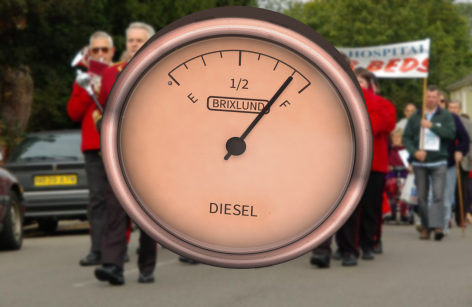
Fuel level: 0.875
